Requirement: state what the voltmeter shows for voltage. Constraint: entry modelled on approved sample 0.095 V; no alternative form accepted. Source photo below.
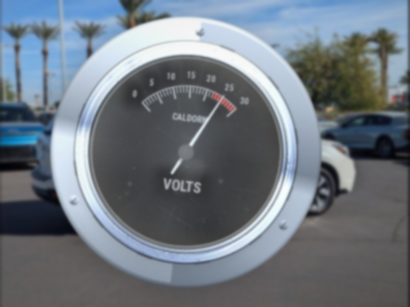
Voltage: 25 V
